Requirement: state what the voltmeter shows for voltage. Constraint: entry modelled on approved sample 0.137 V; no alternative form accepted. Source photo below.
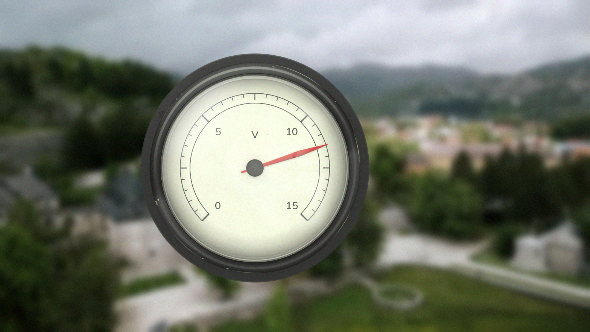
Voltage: 11.5 V
